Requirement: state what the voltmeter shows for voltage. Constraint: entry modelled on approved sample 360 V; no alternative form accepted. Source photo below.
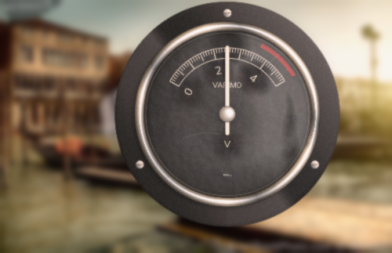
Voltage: 2.5 V
